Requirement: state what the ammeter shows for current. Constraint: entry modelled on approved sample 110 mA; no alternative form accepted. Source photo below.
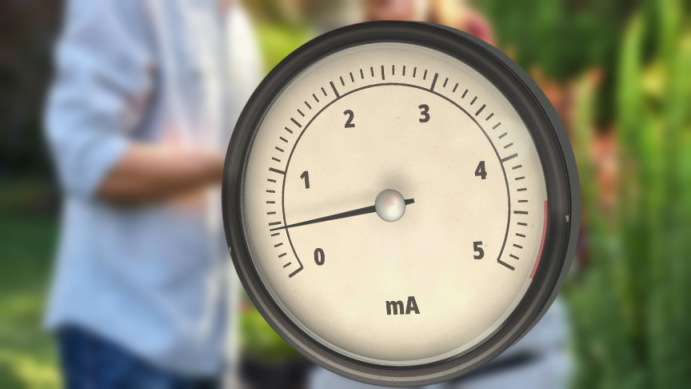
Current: 0.45 mA
